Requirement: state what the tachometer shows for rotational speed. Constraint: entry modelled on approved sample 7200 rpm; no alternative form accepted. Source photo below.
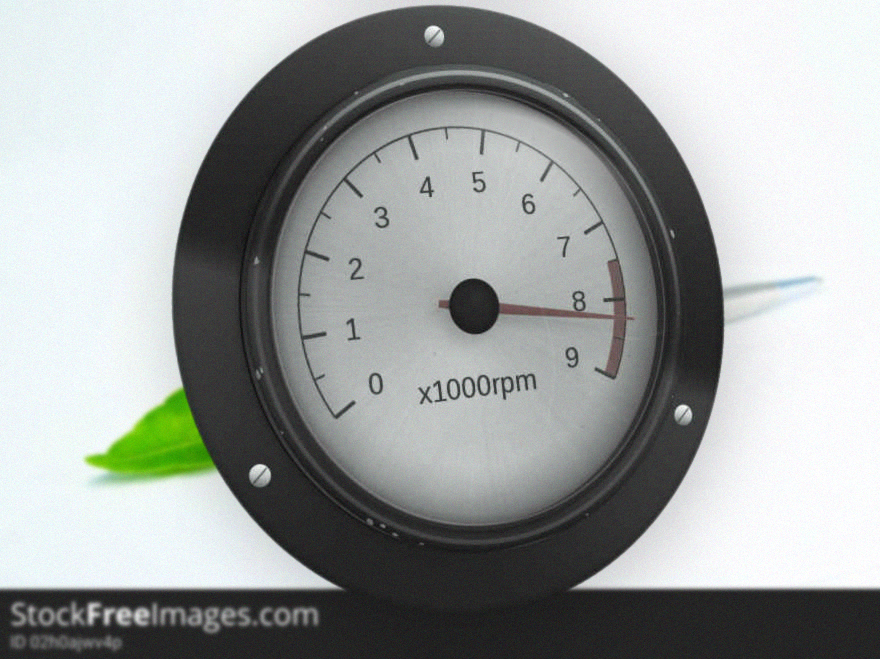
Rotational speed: 8250 rpm
